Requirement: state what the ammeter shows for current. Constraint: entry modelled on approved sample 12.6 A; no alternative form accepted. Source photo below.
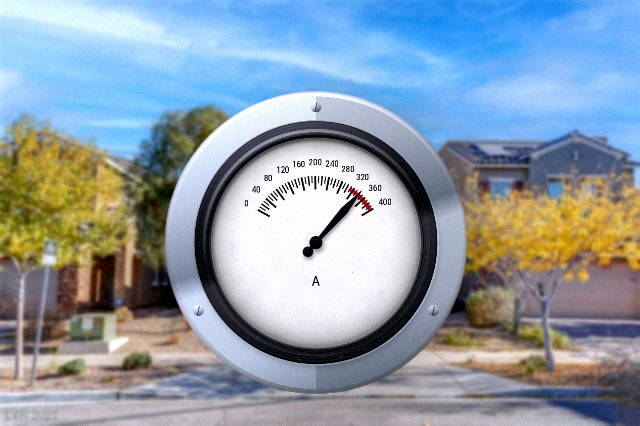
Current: 340 A
